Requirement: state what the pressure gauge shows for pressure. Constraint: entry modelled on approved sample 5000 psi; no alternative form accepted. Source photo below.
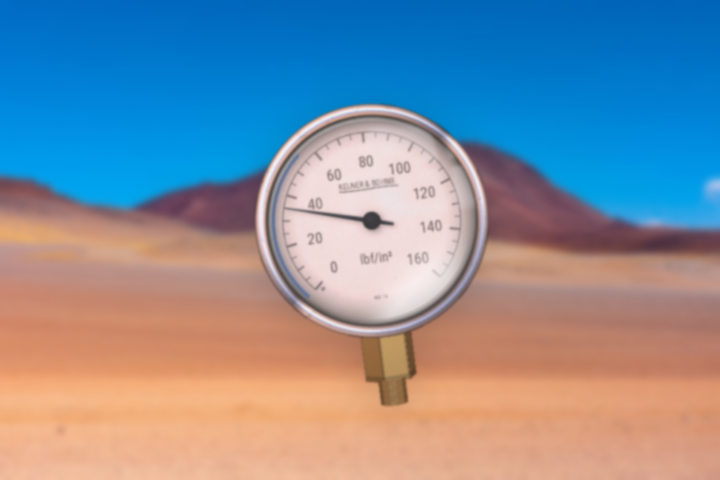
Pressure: 35 psi
